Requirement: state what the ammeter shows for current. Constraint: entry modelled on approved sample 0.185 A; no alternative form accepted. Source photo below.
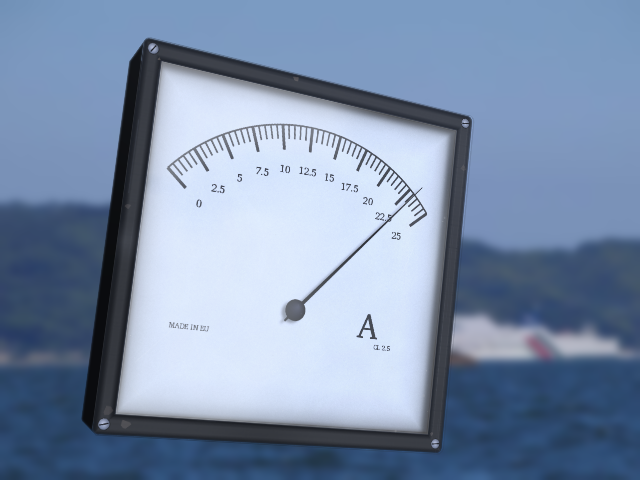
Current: 23 A
